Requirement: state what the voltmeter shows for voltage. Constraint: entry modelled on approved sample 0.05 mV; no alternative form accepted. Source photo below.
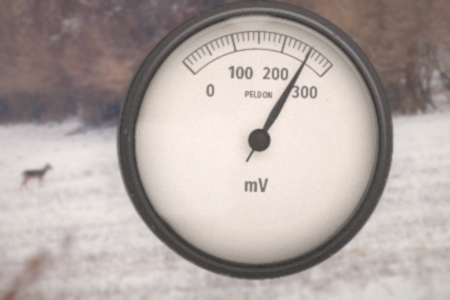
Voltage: 250 mV
